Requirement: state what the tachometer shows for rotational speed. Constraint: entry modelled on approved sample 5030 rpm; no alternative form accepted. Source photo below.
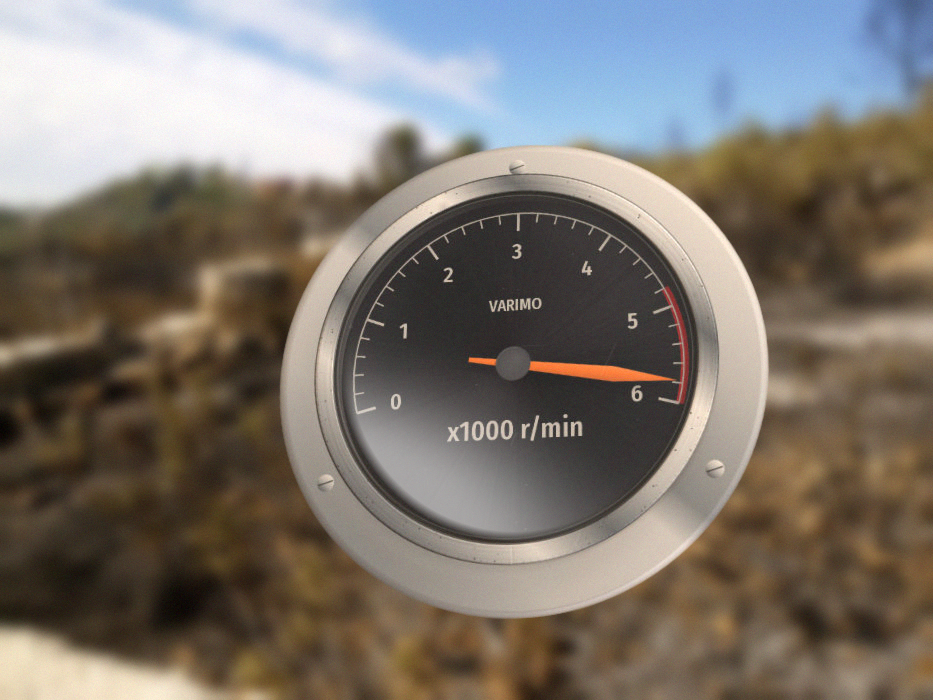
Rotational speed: 5800 rpm
